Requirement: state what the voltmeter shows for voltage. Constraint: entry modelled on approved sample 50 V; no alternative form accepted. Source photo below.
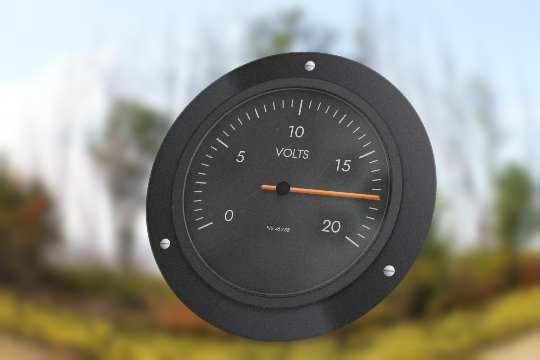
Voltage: 17.5 V
